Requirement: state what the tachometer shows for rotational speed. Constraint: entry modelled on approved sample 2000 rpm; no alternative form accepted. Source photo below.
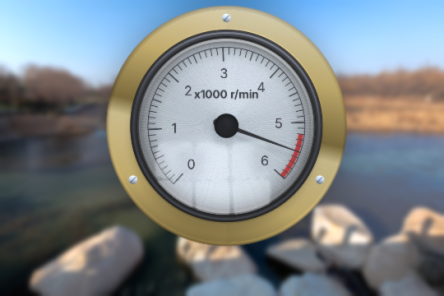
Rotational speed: 5500 rpm
